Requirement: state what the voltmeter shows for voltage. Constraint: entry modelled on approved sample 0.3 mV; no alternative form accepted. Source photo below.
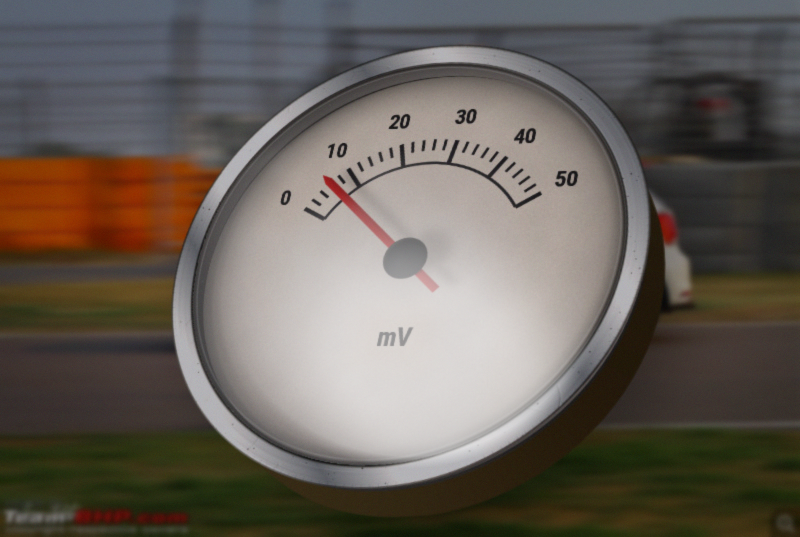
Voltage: 6 mV
